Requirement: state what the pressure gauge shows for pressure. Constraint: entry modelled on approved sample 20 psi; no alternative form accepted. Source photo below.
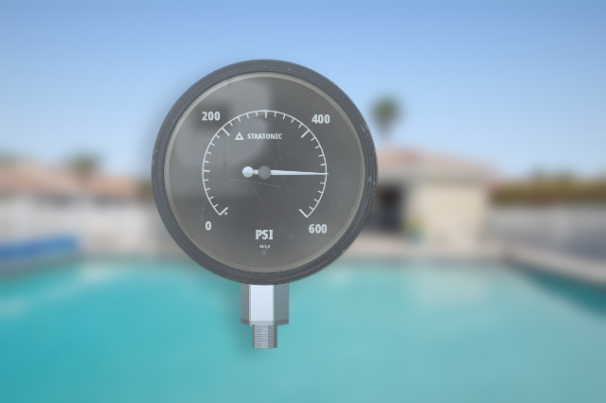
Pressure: 500 psi
